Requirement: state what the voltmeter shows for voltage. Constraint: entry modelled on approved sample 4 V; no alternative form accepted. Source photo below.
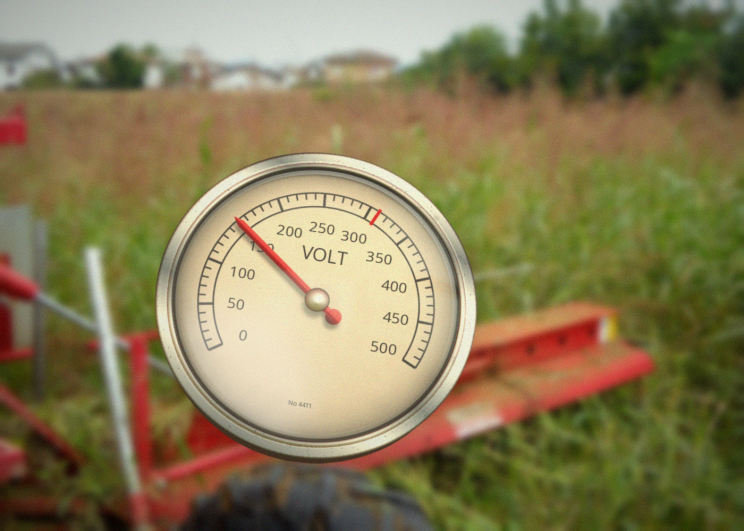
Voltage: 150 V
